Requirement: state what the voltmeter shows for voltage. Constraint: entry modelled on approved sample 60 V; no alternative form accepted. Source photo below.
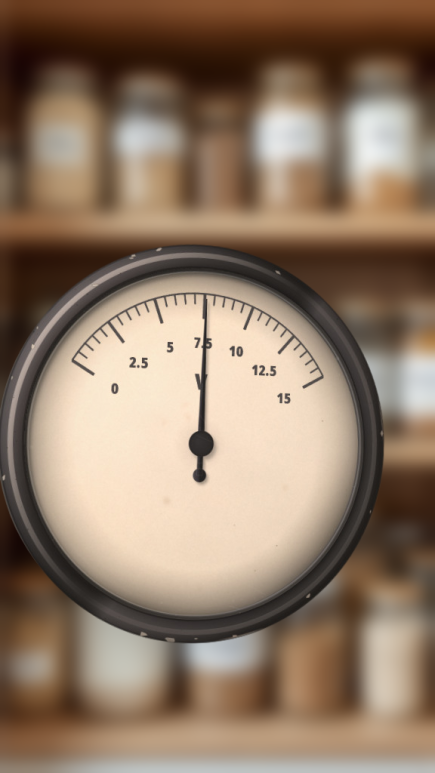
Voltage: 7.5 V
